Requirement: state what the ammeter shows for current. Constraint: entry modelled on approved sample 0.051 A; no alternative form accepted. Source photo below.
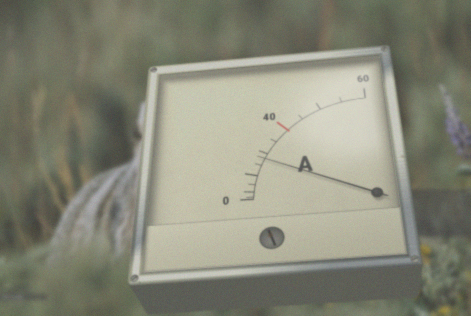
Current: 27.5 A
